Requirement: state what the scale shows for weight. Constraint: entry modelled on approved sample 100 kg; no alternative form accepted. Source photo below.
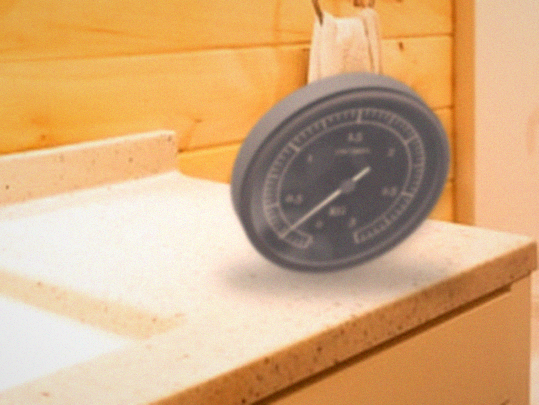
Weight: 0.25 kg
